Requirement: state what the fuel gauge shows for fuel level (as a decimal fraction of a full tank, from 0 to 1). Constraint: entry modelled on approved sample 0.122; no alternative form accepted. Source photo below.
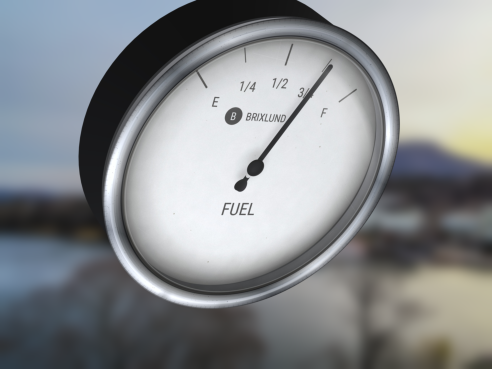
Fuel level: 0.75
